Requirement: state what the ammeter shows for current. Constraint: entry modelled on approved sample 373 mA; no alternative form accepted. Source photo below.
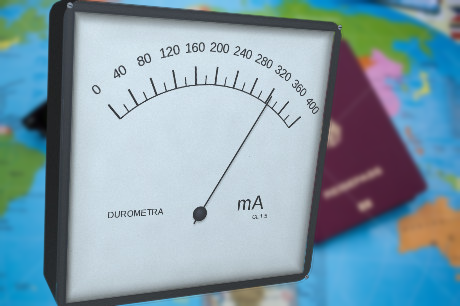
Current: 320 mA
